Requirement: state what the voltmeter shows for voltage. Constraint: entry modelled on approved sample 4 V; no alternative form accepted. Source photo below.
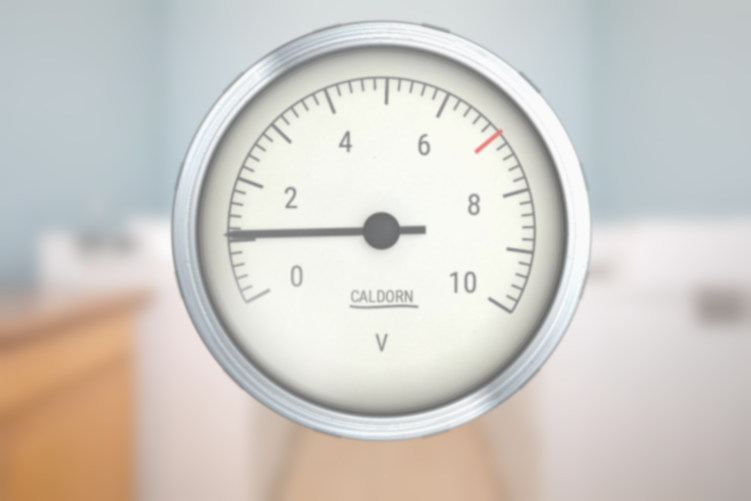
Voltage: 1.1 V
